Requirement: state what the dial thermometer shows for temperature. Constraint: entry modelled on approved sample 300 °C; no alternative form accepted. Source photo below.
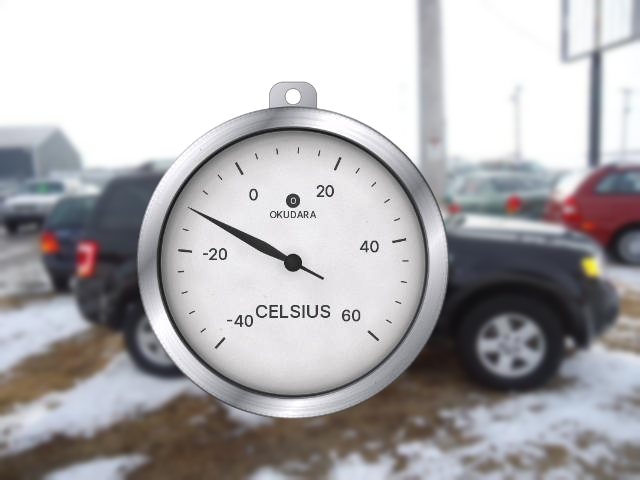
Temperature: -12 °C
